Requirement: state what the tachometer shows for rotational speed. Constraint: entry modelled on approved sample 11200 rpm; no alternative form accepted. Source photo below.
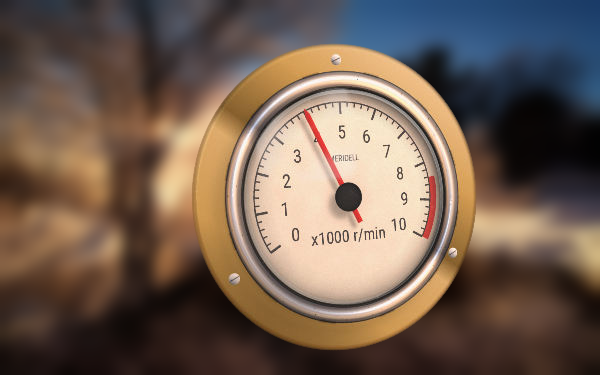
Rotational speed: 4000 rpm
